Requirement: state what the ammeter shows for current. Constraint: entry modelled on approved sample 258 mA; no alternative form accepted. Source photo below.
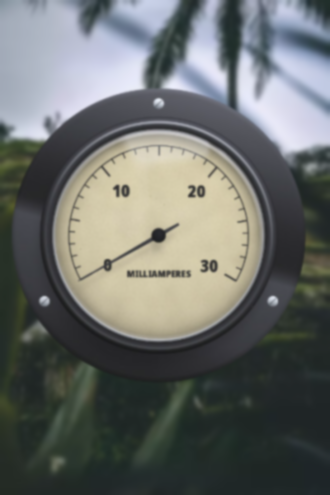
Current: 0 mA
